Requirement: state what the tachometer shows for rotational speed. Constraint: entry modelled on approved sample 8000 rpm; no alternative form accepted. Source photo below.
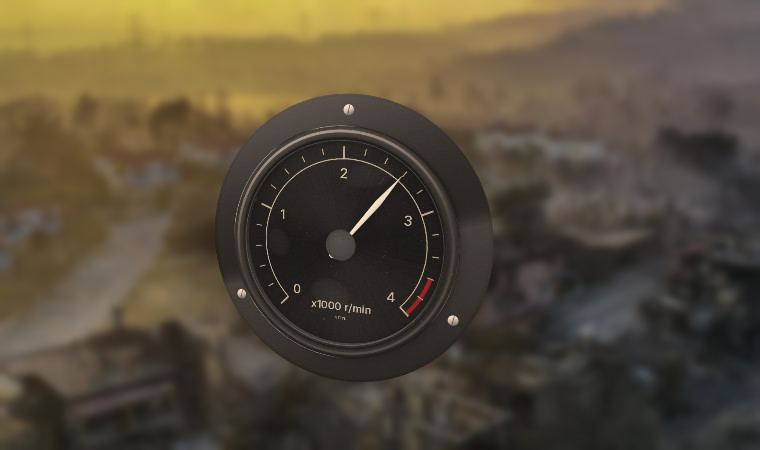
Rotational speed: 2600 rpm
